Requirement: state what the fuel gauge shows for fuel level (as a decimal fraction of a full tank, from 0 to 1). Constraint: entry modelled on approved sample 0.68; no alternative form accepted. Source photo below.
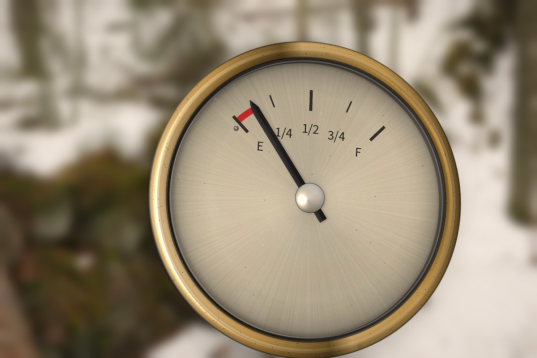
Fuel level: 0.125
